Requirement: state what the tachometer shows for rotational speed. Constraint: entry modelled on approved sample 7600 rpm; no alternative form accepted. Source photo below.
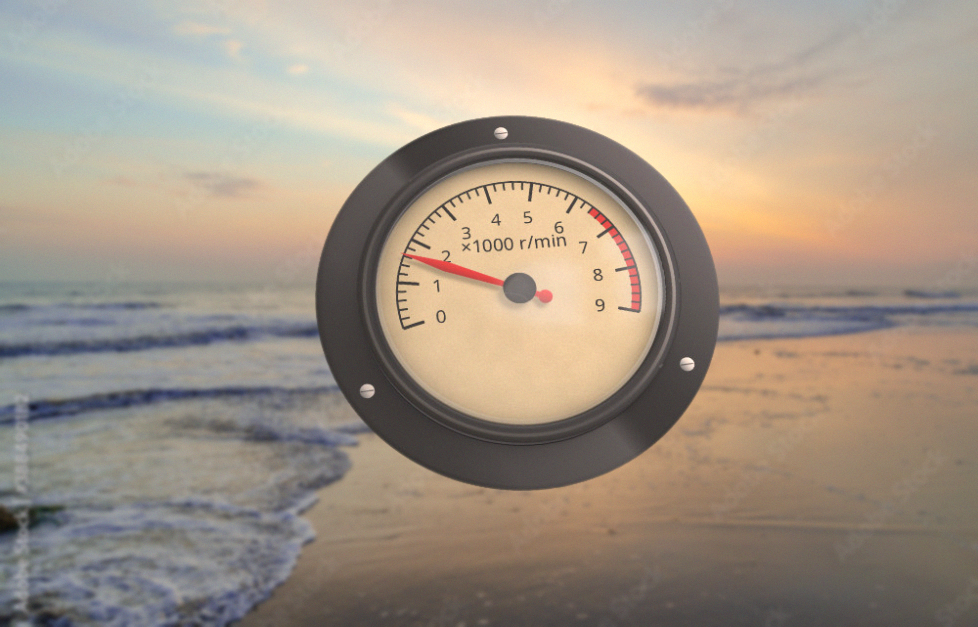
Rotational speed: 1600 rpm
